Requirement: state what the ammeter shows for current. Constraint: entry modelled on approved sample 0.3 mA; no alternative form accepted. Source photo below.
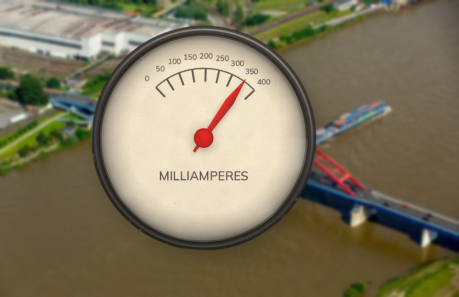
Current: 350 mA
